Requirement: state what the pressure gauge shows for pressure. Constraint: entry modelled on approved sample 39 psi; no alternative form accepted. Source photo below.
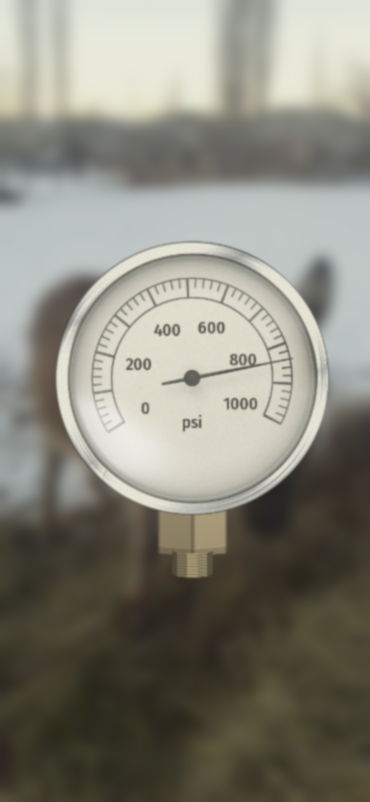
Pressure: 840 psi
